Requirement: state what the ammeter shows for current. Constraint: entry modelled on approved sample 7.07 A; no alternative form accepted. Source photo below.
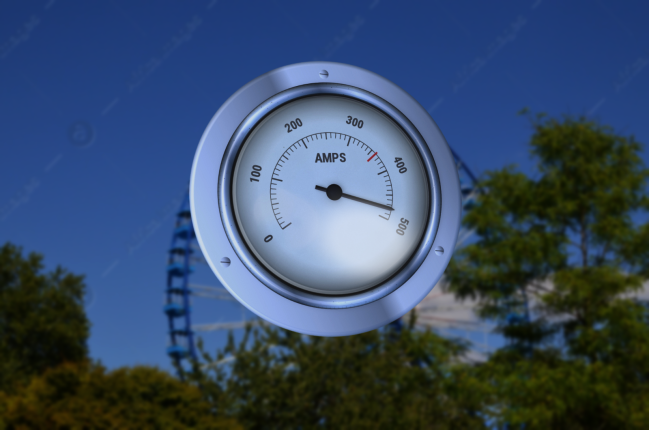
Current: 480 A
